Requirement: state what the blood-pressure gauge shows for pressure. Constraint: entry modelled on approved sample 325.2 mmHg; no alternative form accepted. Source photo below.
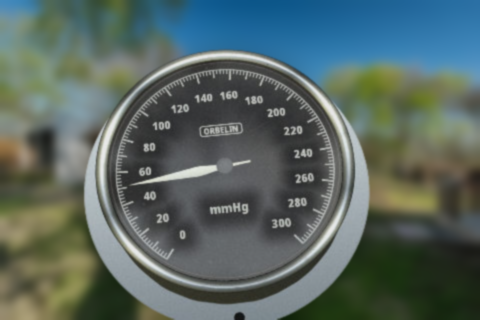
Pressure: 50 mmHg
